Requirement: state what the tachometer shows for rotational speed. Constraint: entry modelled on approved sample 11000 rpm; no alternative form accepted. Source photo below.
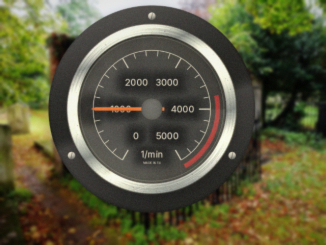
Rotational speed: 1000 rpm
